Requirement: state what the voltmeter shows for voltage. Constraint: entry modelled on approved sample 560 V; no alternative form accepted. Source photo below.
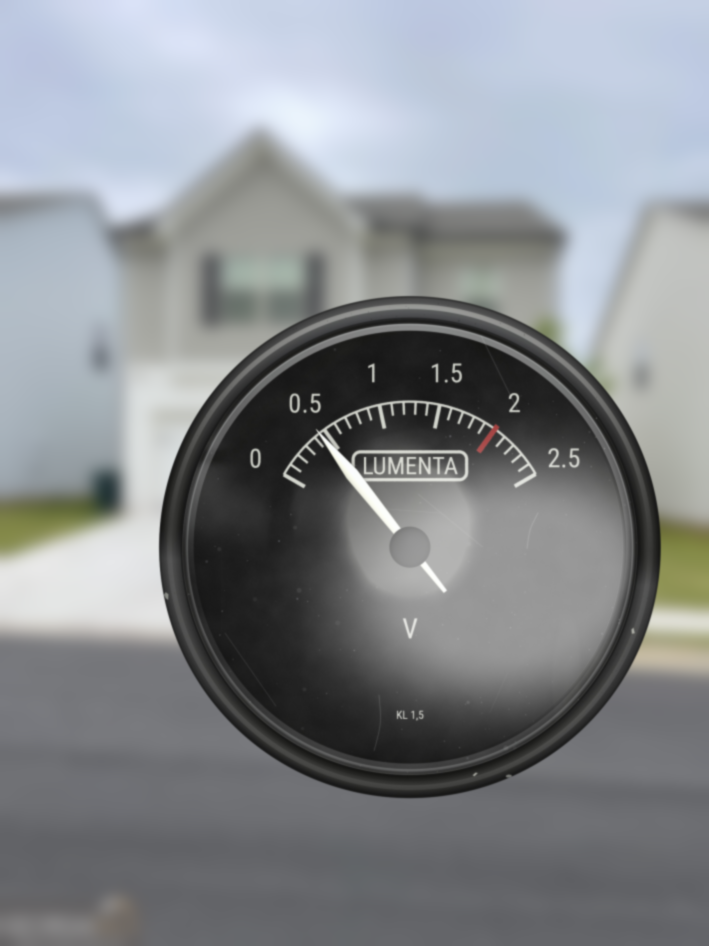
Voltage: 0.45 V
